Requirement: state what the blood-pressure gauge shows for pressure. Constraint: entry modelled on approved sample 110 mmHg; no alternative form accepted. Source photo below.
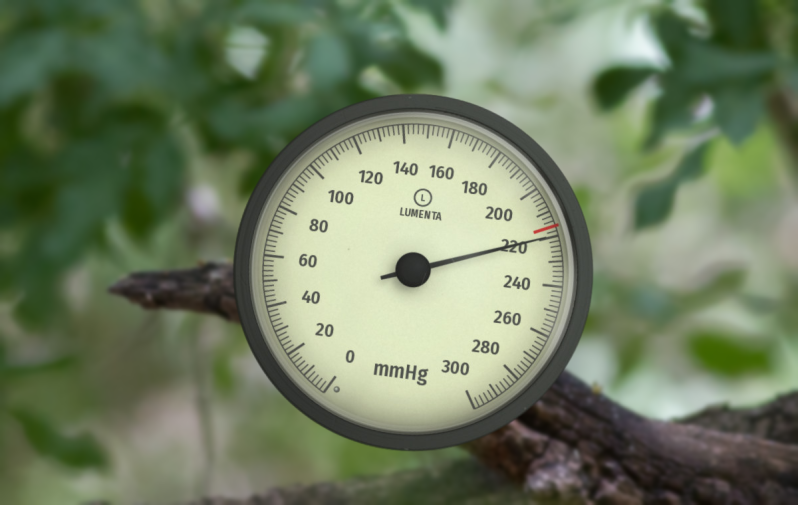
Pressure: 220 mmHg
